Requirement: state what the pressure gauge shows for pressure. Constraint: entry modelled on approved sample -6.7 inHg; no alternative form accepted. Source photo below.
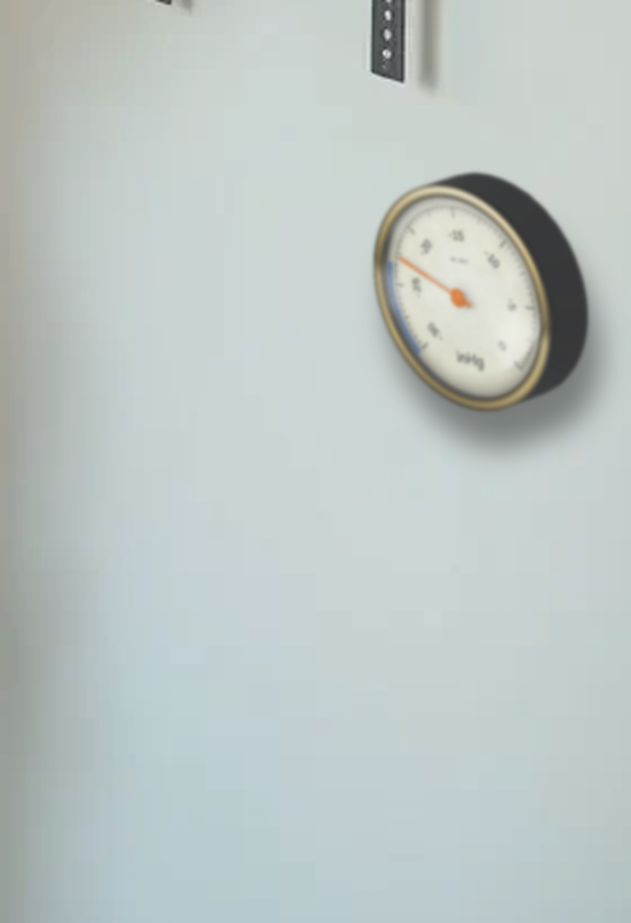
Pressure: -22.5 inHg
